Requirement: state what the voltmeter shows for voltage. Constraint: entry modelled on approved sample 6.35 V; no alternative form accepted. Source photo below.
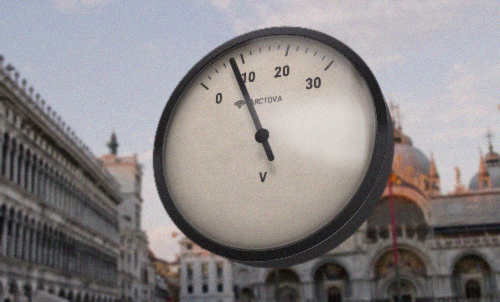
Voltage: 8 V
